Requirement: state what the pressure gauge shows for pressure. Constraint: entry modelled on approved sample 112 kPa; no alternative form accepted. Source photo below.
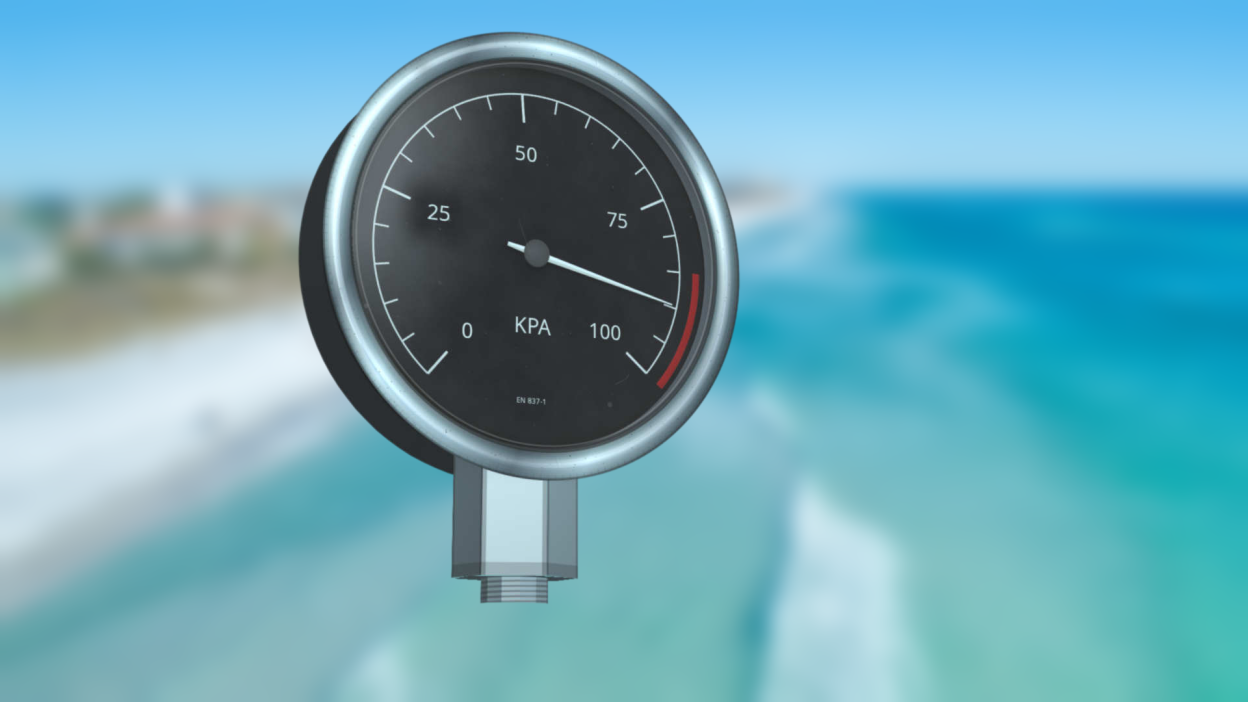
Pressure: 90 kPa
